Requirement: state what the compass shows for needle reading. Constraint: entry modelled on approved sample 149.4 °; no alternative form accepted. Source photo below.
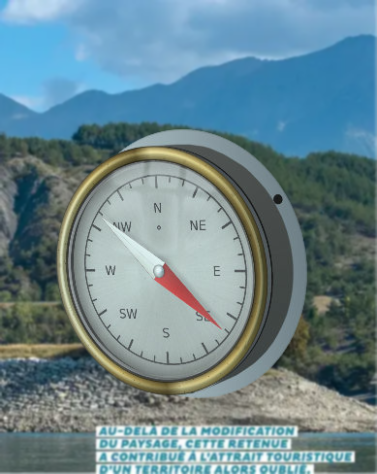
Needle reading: 130 °
